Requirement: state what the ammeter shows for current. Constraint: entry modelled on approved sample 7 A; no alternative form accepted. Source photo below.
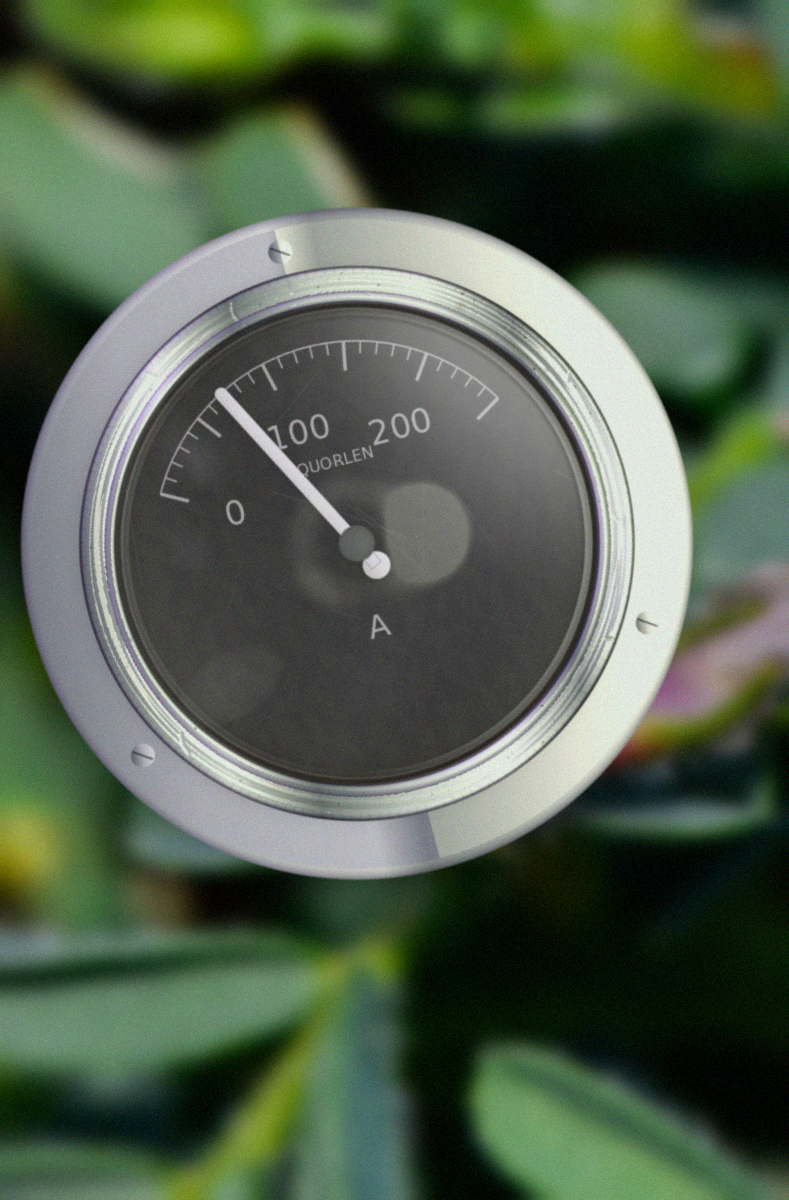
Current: 70 A
